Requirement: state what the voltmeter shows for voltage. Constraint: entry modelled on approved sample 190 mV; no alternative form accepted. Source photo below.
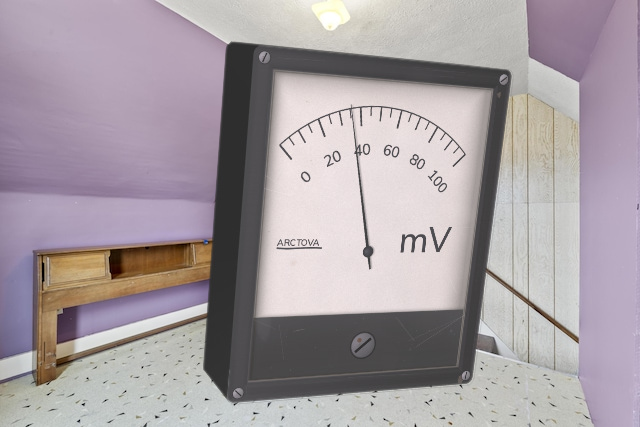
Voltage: 35 mV
